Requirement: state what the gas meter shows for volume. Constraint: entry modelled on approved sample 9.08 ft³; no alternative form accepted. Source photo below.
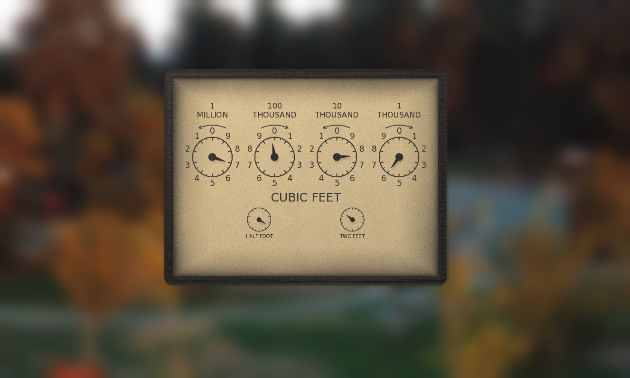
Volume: 697600 ft³
